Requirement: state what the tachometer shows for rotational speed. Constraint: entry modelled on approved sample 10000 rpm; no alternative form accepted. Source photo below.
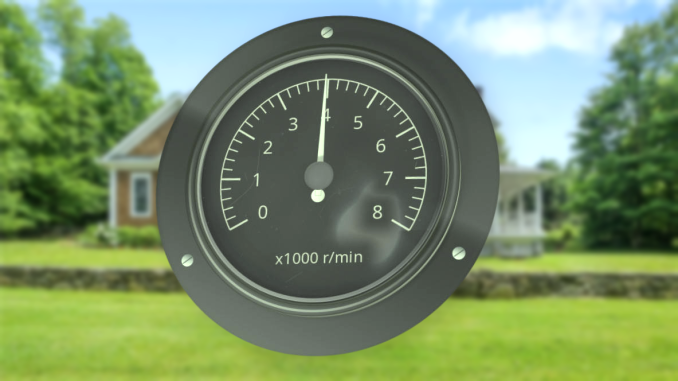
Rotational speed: 4000 rpm
